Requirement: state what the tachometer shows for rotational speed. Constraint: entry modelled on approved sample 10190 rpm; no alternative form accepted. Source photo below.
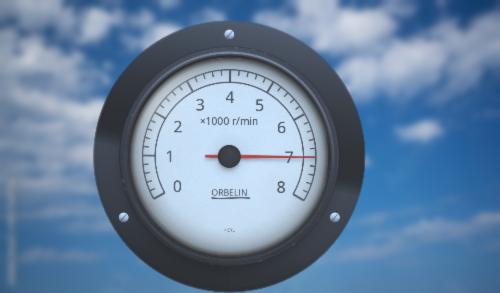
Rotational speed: 7000 rpm
